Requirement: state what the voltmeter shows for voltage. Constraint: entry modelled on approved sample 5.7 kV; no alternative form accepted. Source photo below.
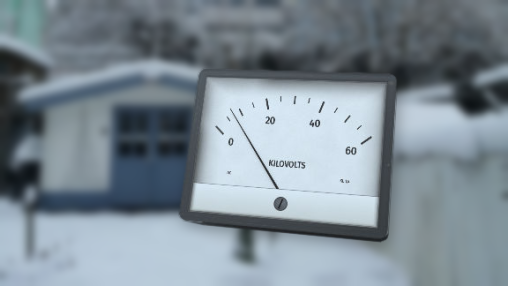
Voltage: 7.5 kV
